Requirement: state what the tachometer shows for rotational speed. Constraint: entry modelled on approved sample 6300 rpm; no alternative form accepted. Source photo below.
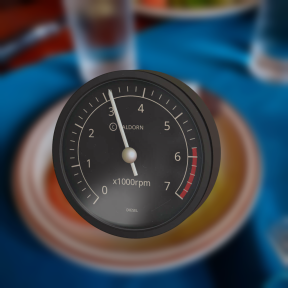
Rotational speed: 3200 rpm
